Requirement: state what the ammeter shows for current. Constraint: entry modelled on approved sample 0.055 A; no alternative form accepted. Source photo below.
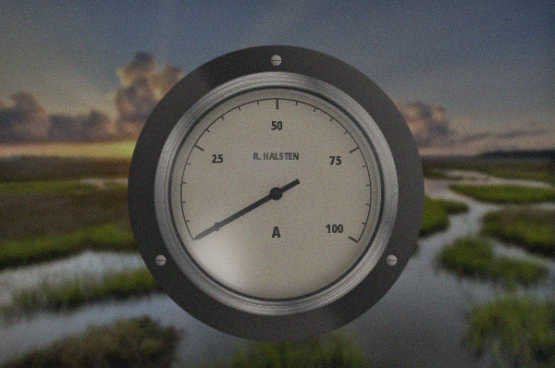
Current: 0 A
